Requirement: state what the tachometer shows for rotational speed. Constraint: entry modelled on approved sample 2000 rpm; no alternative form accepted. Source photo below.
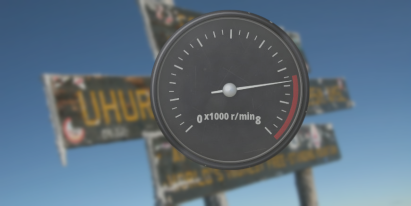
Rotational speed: 6375 rpm
